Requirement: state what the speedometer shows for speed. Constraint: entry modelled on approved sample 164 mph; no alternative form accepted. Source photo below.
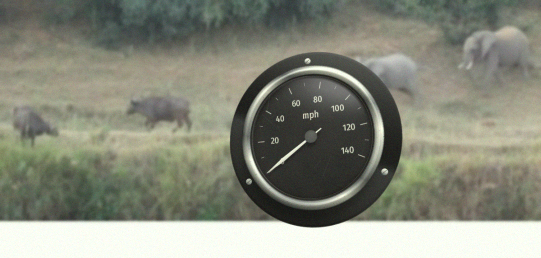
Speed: 0 mph
